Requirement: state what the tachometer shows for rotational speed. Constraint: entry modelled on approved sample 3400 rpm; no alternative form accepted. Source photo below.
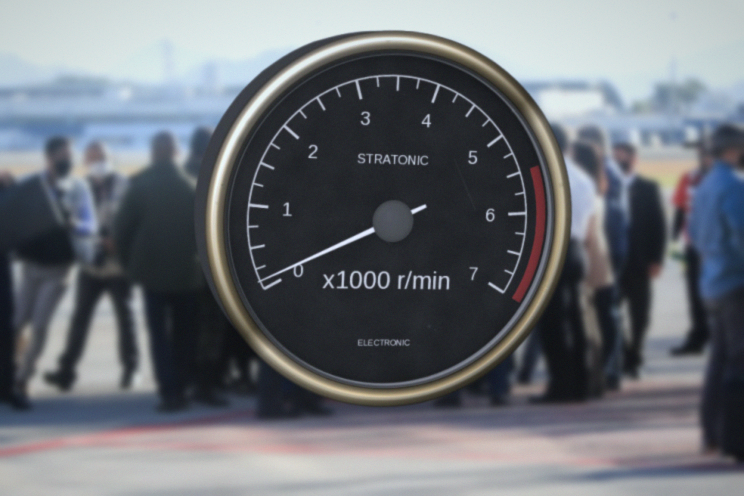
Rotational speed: 125 rpm
